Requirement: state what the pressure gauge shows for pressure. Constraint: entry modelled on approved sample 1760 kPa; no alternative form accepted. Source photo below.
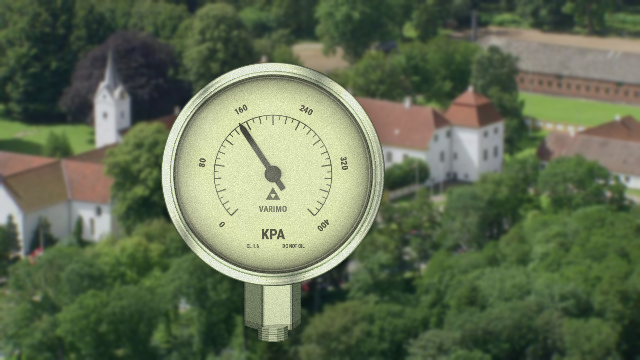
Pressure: 150 kPa
